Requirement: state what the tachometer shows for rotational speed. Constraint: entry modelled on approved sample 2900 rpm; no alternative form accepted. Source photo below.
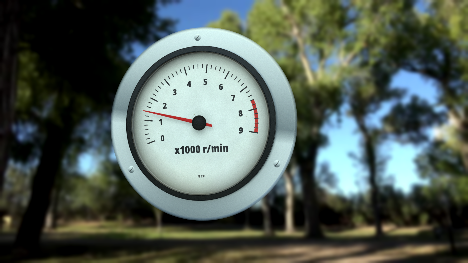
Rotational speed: 1400 rpm
